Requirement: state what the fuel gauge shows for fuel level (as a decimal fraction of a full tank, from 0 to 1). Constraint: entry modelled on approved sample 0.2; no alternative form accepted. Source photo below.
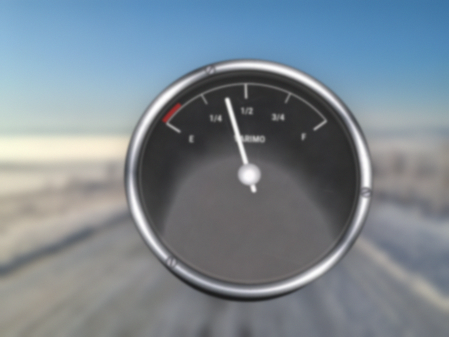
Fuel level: 0.375
